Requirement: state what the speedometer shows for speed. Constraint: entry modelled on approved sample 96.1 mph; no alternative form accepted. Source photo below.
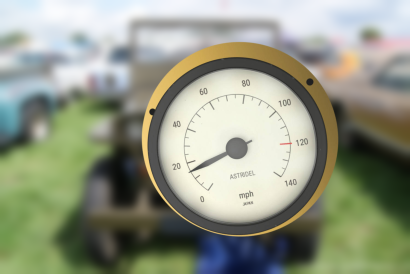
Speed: 15 mph
